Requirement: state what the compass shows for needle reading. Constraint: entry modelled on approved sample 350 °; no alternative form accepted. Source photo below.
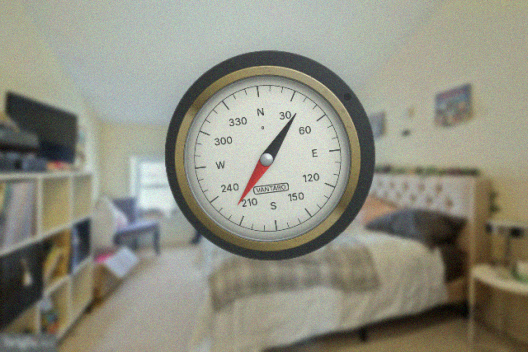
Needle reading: 220 °
